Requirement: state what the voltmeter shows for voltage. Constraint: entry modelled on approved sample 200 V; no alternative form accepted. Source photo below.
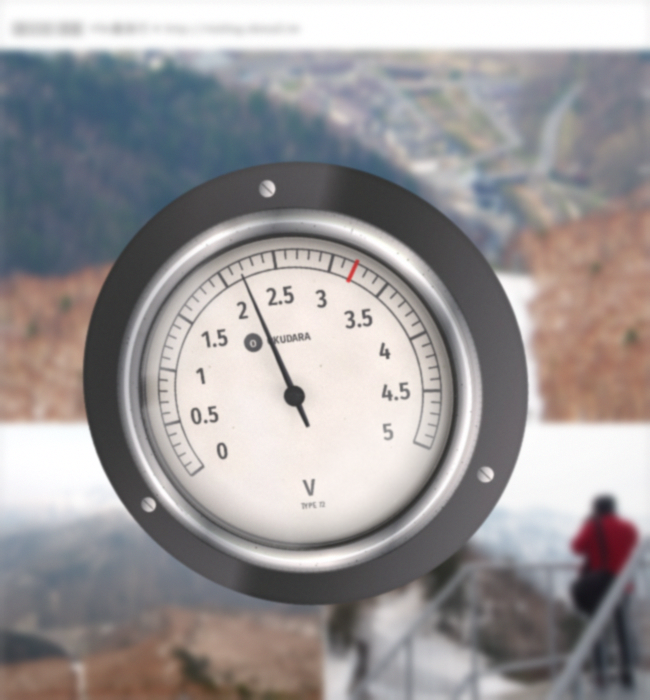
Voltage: 2.2 V
